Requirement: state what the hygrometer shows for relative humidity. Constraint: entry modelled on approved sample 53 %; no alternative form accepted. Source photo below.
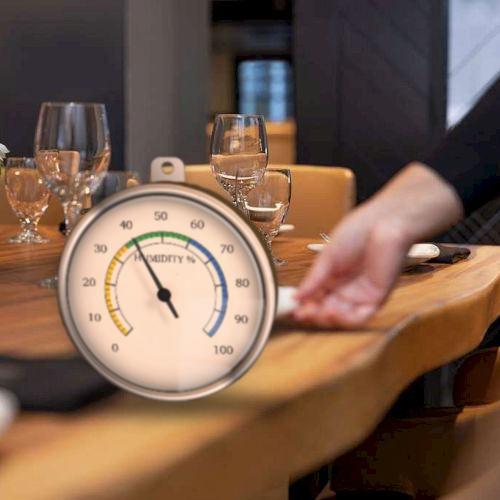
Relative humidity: 40 %
